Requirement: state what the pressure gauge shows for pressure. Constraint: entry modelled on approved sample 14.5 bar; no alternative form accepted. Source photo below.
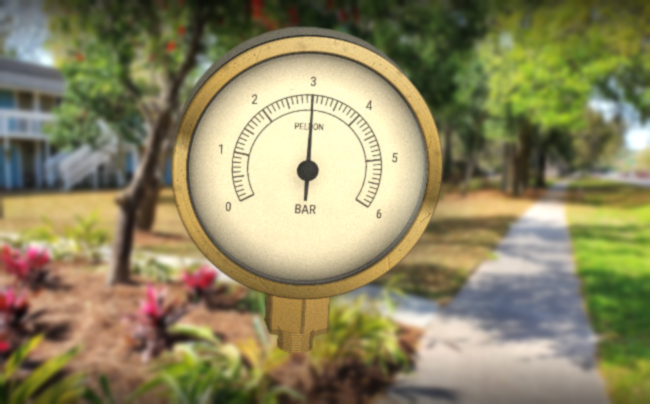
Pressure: 3 bar
